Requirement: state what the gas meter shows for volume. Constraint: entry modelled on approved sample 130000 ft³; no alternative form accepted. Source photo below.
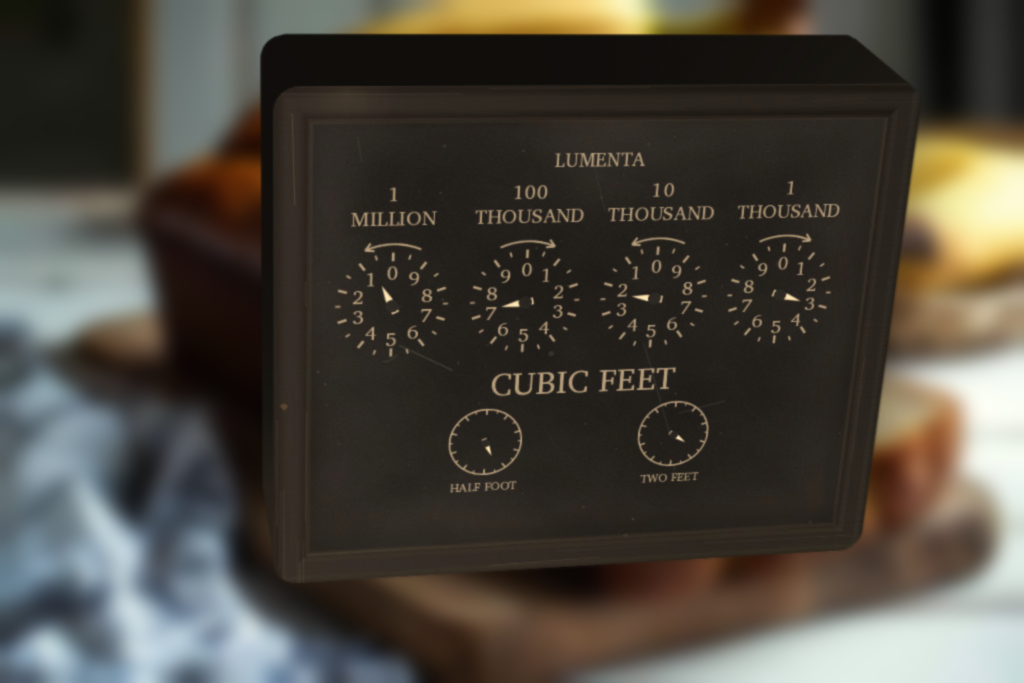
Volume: 72300 ft³
